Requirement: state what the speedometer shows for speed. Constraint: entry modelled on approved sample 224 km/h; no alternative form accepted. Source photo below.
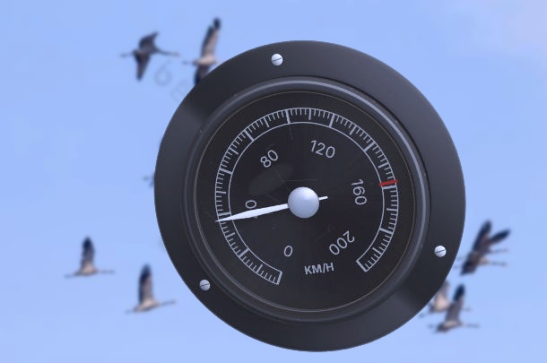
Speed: 38 km/h
